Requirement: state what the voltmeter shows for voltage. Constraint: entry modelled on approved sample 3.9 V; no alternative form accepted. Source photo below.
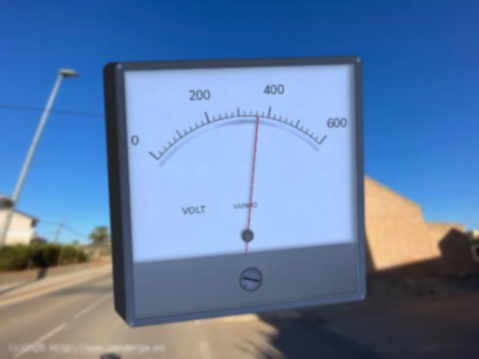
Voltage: 360 V
